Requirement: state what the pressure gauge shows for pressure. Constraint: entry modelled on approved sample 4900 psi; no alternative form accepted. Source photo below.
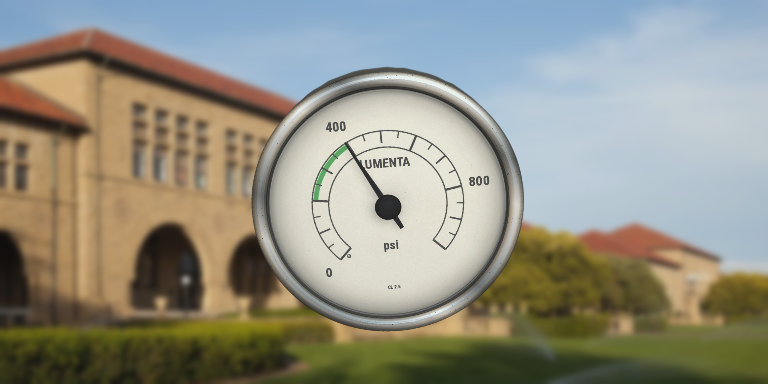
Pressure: 400 psi
